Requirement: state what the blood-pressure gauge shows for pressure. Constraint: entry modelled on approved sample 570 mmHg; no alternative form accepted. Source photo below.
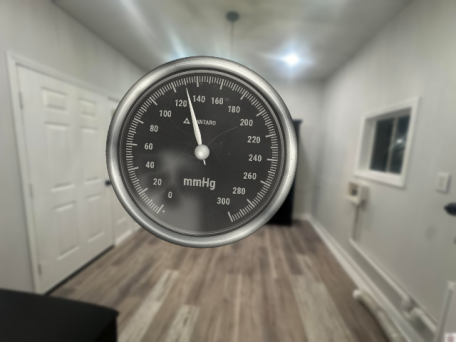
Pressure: 130 mmHg
